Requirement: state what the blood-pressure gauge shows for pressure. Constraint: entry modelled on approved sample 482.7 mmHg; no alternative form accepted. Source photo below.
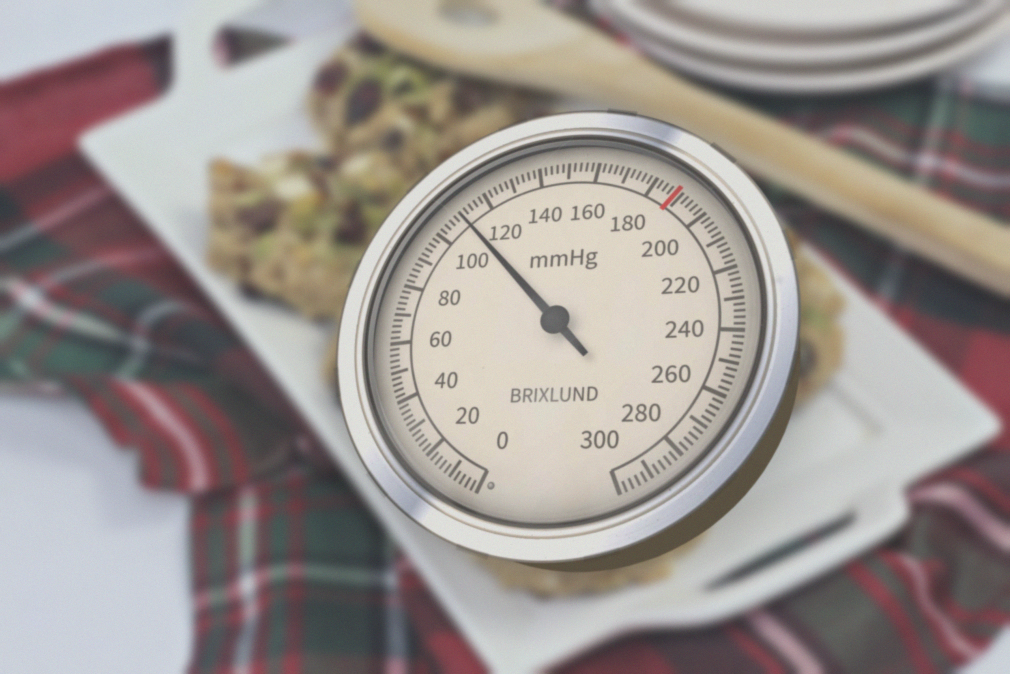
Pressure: 110 mmHg
